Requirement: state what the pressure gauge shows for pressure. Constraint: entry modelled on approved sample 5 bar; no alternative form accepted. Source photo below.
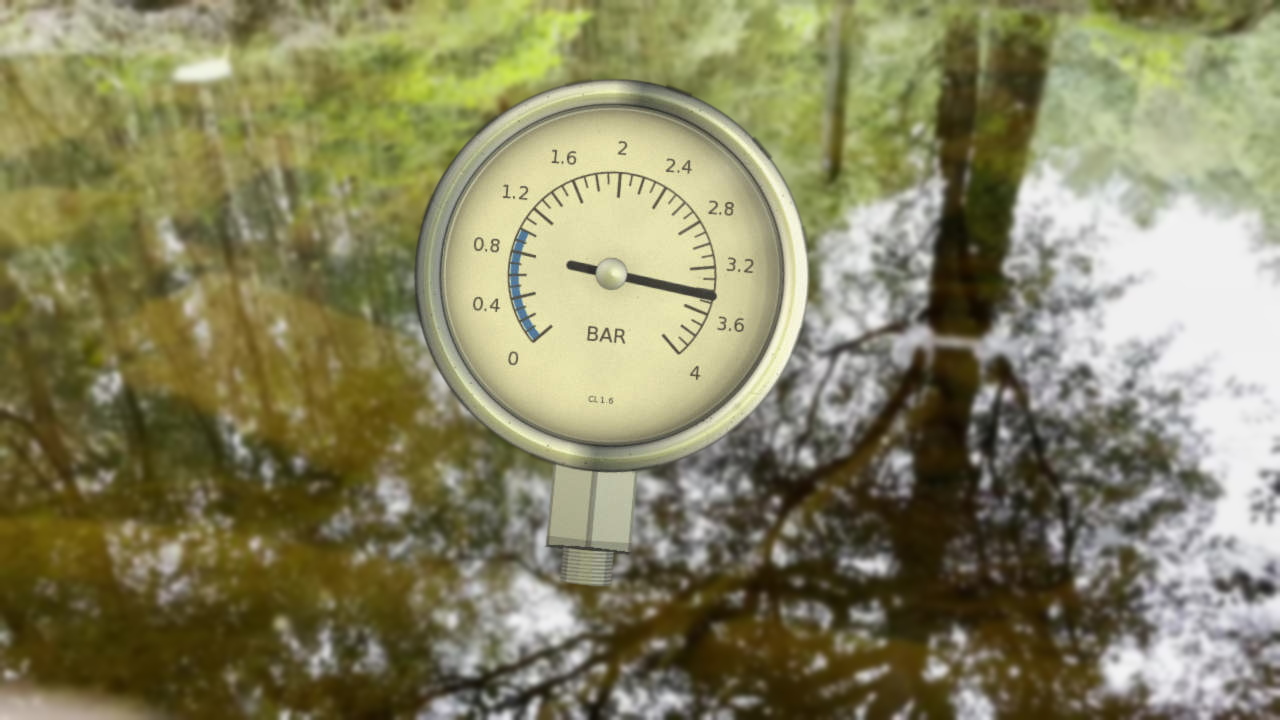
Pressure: 3.45 bar
